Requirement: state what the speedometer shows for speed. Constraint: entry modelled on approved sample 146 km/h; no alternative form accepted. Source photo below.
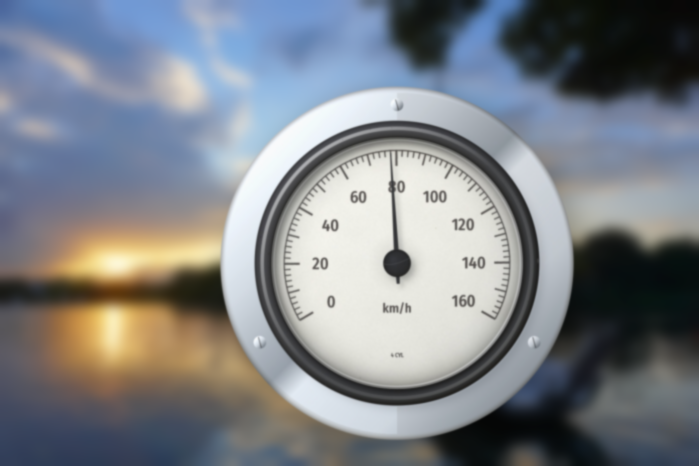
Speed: 78 km/h
